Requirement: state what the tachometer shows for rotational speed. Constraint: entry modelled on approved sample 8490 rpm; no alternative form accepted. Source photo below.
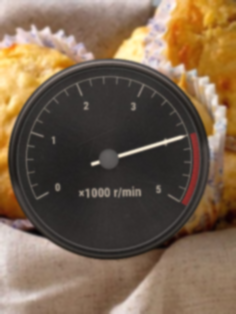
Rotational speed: 4000 rpm
